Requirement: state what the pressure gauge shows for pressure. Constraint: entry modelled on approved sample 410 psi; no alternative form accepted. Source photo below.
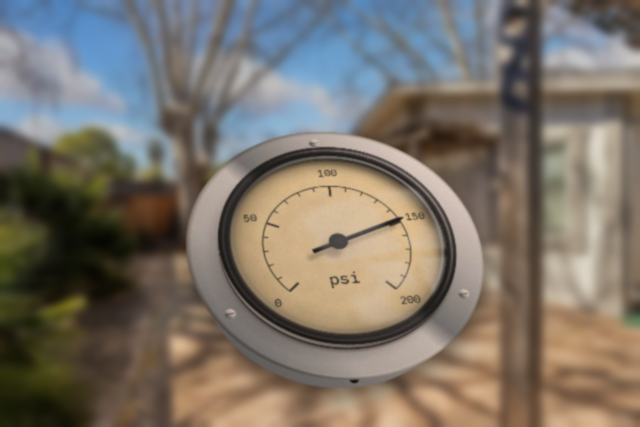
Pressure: 150 psi
